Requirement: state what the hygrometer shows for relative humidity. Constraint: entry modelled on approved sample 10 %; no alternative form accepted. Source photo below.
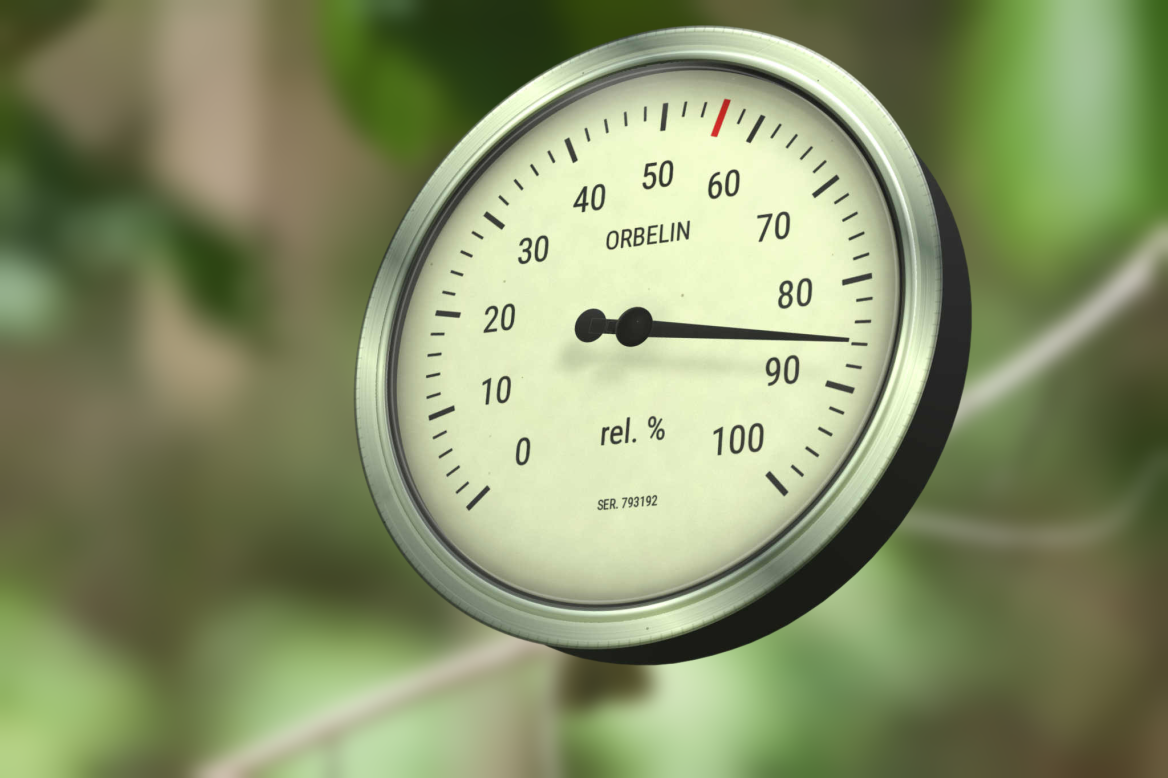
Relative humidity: 86 %
